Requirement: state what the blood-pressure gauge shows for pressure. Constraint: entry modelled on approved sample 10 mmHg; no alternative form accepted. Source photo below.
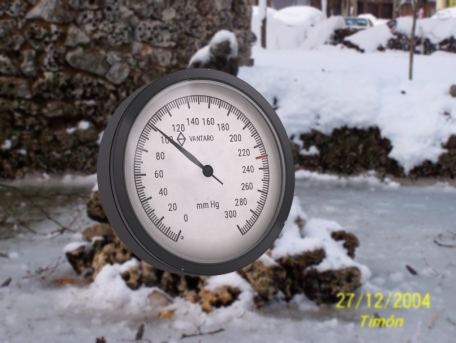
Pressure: 100 mmHg
